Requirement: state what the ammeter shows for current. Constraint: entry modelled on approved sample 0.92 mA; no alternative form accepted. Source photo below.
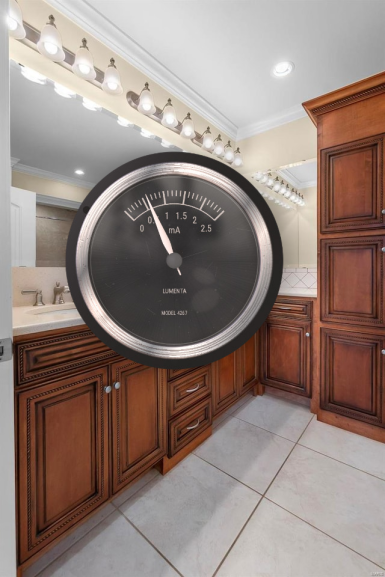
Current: 0.6 mA
